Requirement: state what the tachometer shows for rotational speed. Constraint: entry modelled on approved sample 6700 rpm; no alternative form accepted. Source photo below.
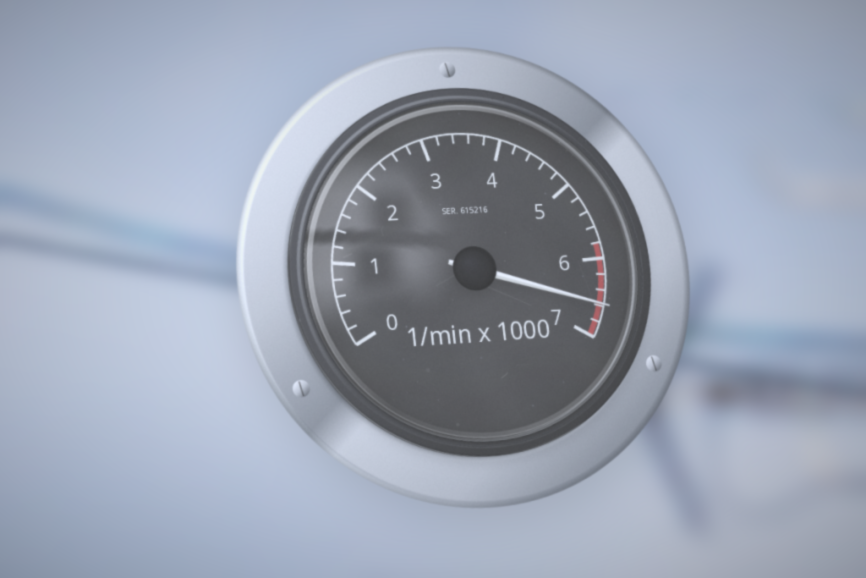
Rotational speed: 6600 rpm
